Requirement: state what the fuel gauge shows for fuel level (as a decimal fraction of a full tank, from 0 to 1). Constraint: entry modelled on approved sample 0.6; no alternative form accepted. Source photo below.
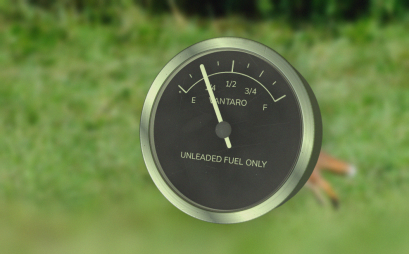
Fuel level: 0.25
